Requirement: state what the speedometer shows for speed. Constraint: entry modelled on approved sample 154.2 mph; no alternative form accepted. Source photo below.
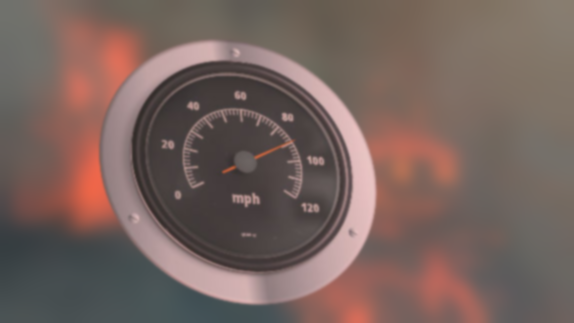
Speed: 90 mph
